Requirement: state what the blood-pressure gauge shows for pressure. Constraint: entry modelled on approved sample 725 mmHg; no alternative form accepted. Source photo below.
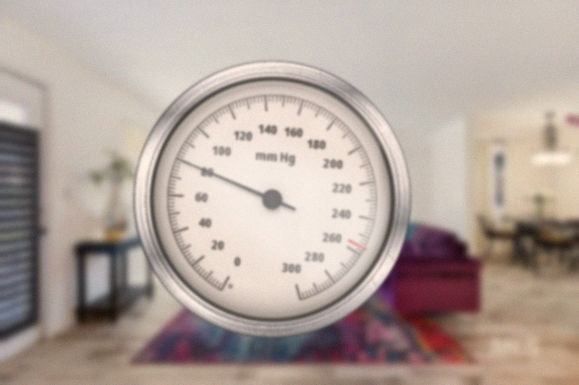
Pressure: 80 mmHg
